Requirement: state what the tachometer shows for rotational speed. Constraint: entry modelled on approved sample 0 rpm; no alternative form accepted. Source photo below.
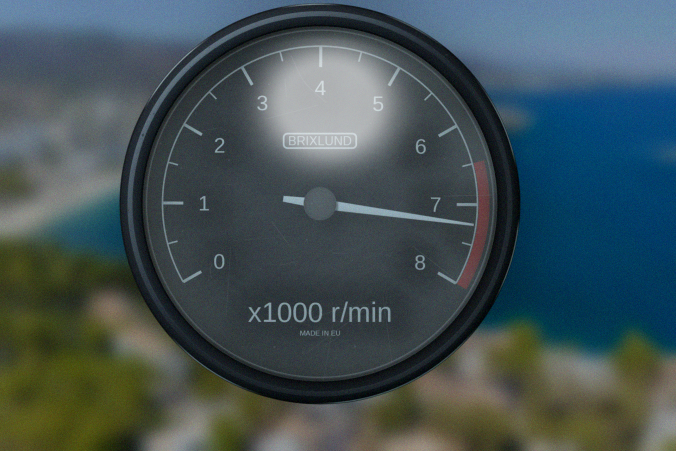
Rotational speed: 7250 rpm
